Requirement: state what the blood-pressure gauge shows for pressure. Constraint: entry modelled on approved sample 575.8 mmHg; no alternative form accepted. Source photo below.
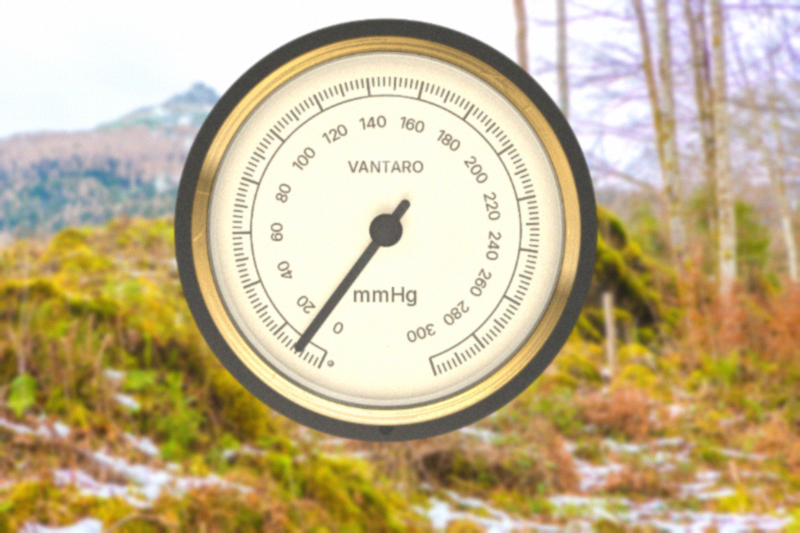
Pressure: 10 mmHg
